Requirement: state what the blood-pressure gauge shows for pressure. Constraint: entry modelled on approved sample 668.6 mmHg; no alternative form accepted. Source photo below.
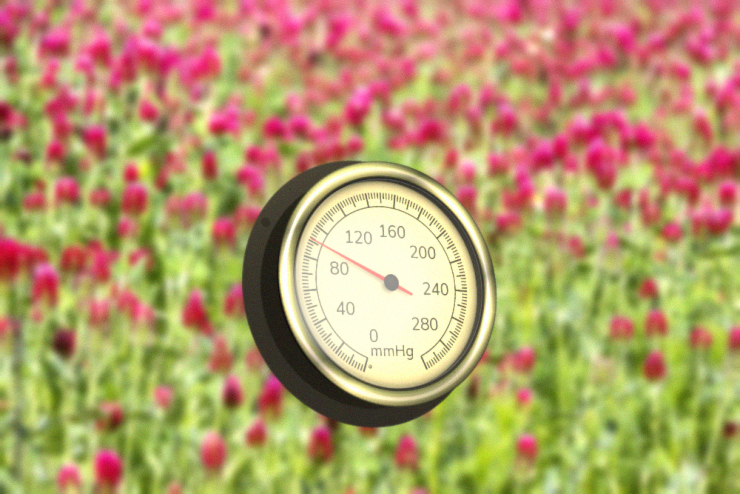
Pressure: 90 mmHg
